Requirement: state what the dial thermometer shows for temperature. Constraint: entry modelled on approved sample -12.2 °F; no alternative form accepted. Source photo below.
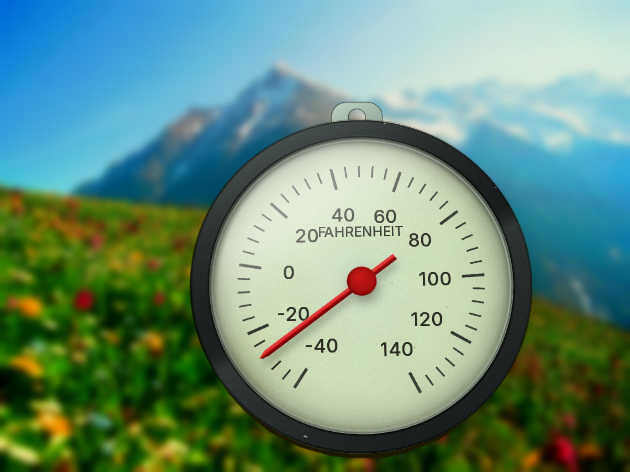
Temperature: -28 °F
